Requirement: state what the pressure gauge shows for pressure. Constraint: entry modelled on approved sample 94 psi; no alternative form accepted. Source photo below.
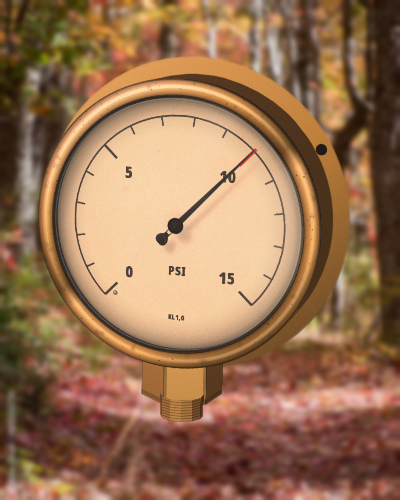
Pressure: 10 psi
